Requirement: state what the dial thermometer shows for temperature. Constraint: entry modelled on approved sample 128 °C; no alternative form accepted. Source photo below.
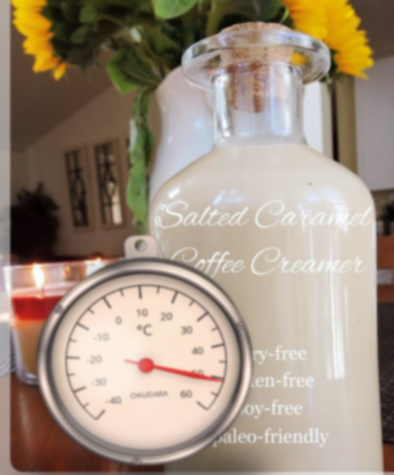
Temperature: 50 °C
